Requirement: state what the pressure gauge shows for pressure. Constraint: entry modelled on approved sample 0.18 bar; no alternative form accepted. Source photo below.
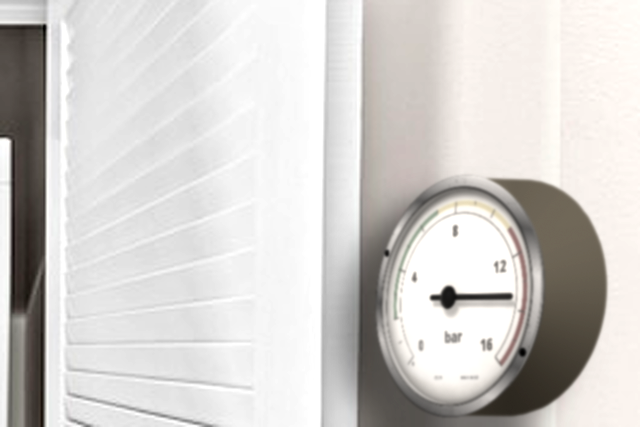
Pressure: 13.5 bar
